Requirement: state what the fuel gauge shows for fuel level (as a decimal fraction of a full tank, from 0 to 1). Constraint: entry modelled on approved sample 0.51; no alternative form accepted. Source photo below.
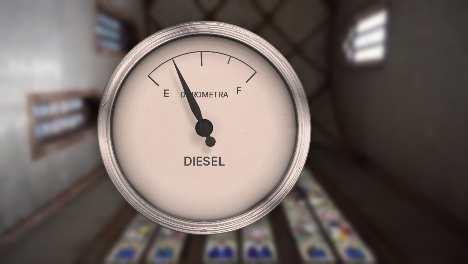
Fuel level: 0.25
